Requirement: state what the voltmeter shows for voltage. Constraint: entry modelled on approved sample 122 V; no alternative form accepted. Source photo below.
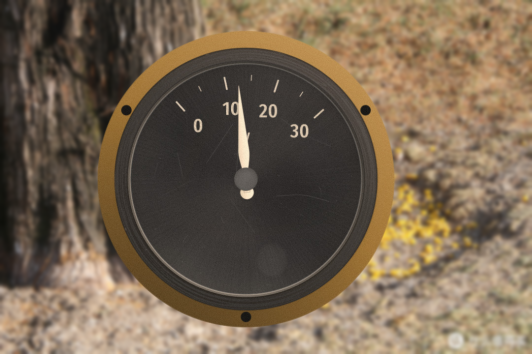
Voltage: 12.5 V
